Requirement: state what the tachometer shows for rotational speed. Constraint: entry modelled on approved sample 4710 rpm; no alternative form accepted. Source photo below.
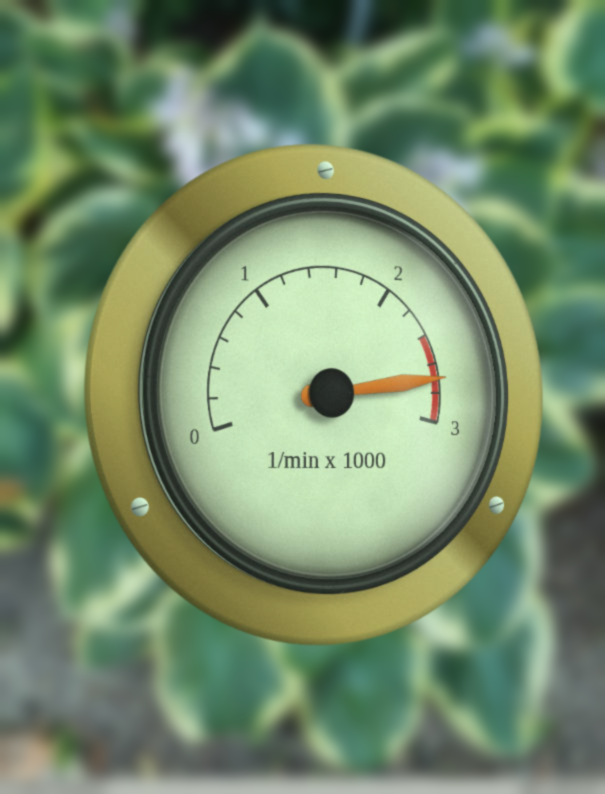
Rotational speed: 2700 rpm
